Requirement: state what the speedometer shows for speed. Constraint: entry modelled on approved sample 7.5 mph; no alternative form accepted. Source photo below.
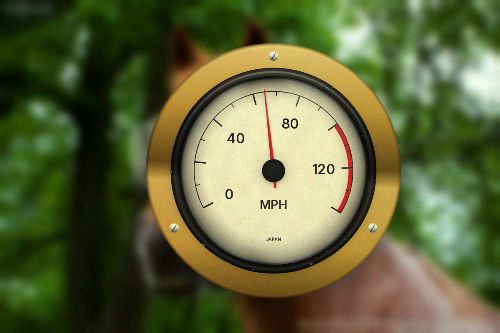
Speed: 65 mph
